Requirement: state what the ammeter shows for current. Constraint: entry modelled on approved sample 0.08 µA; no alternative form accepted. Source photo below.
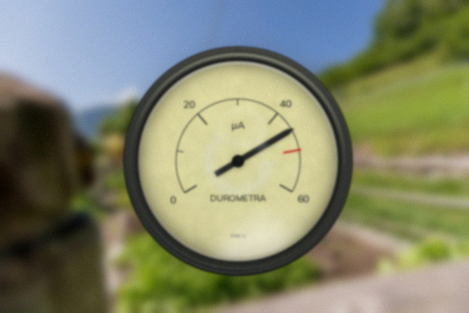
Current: 45 µA
